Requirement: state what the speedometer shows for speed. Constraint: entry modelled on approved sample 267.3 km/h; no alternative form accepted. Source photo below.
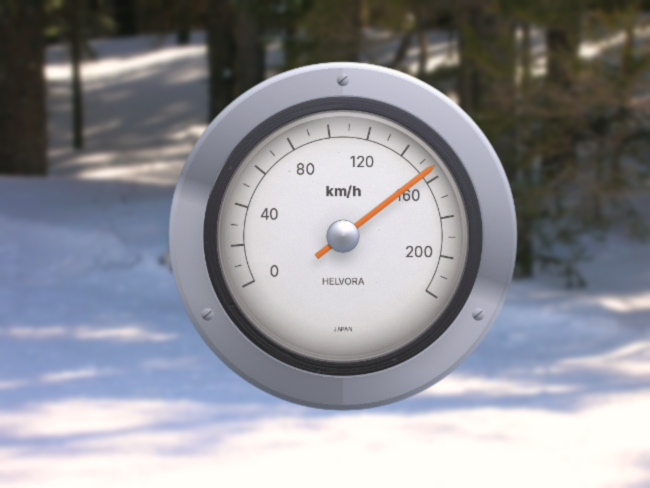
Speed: 155 km/h
